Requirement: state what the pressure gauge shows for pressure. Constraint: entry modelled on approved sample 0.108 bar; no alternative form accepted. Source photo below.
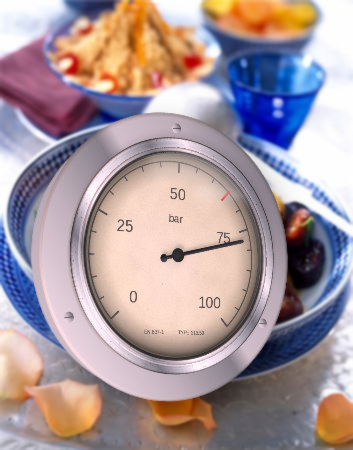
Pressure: 77.5 bar
